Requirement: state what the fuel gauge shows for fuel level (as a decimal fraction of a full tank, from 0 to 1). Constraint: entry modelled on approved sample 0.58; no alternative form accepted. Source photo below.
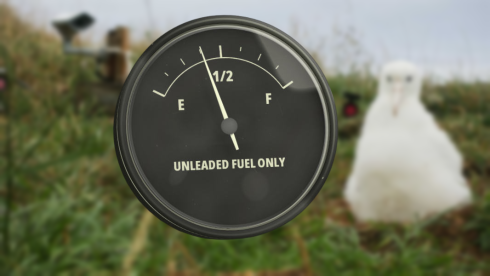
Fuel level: 0.375
